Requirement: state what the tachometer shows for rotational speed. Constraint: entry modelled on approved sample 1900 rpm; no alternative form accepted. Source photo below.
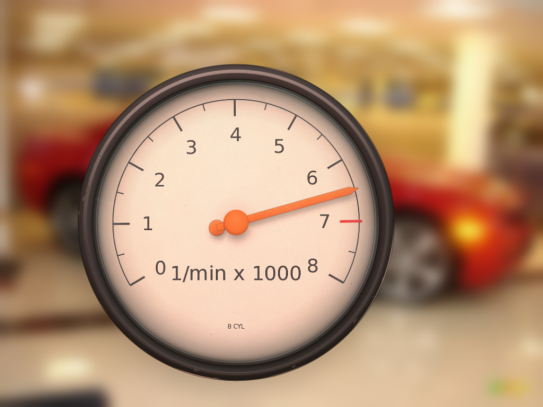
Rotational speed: 6500 rpm
